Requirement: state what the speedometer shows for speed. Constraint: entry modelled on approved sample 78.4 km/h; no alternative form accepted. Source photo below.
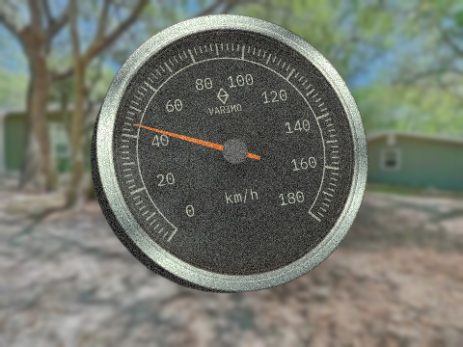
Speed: 44 km/h
